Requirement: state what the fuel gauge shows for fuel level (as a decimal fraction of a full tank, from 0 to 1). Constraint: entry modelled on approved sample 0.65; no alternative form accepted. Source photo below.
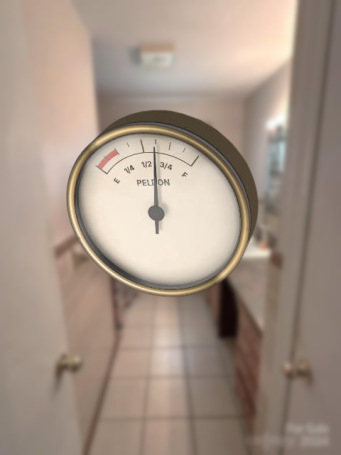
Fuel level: 0.625
